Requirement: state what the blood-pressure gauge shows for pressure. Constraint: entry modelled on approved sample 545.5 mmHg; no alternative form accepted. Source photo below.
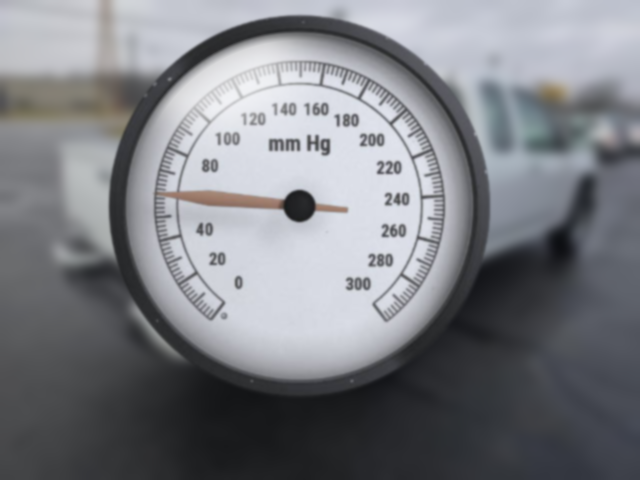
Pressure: 60 mmHg
